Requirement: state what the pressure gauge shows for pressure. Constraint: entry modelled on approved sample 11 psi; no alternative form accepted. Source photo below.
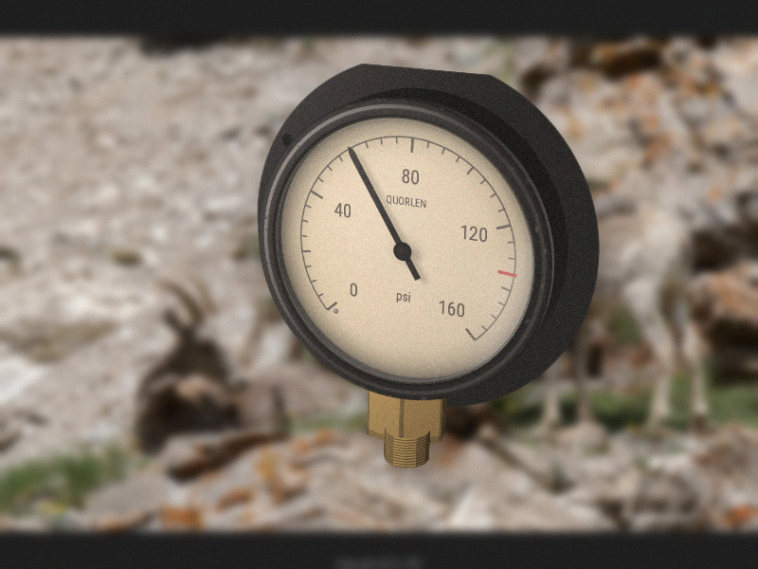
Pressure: 60 psi
